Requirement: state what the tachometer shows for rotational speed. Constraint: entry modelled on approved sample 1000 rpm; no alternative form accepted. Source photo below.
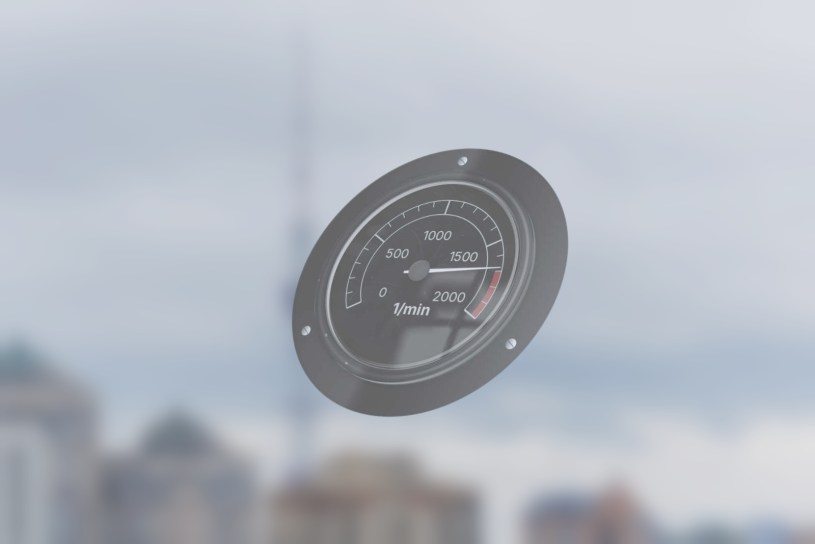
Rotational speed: 1700 rpm
